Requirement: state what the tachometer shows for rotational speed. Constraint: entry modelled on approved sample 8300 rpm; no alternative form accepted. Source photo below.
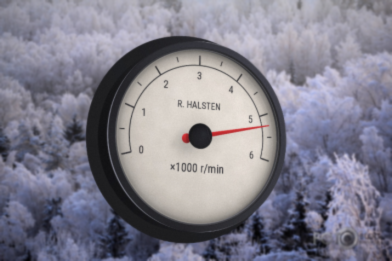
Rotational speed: 5250 rpm
